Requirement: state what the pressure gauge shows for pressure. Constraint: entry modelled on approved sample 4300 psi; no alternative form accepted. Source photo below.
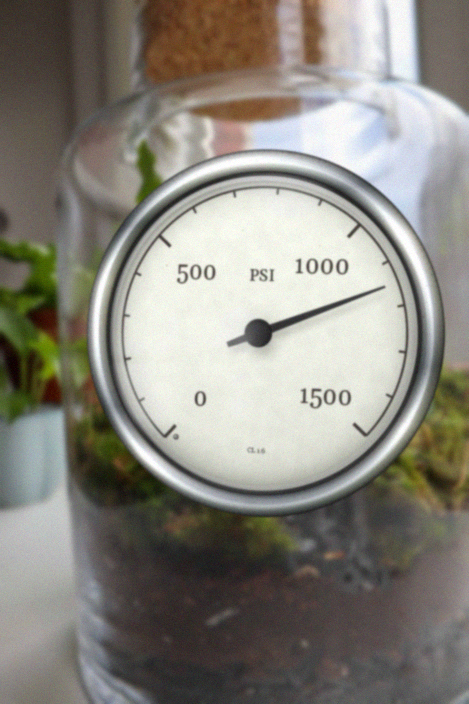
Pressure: 1150 psi
